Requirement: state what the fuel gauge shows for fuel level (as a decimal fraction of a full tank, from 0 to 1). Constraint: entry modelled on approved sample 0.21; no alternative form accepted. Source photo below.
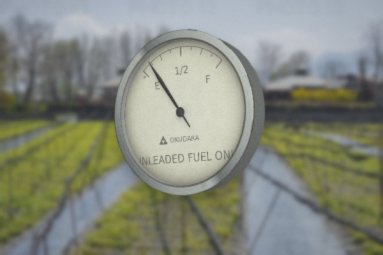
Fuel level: 0.125
